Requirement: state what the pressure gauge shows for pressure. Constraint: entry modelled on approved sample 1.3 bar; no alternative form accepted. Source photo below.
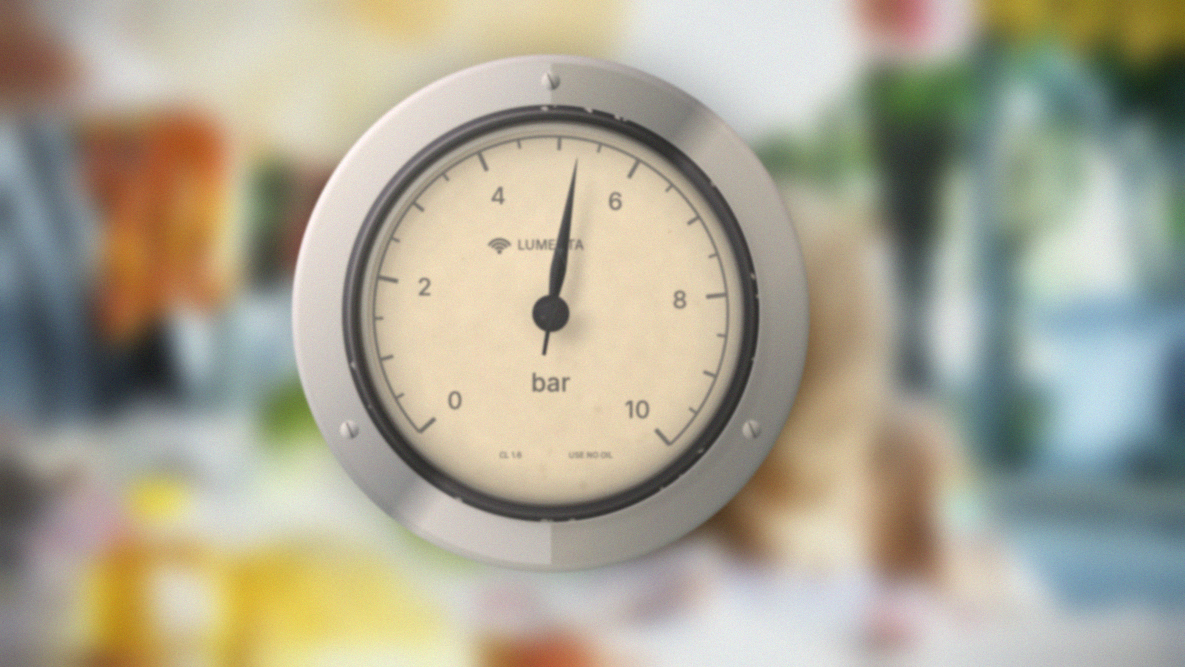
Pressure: 5.25 bar
